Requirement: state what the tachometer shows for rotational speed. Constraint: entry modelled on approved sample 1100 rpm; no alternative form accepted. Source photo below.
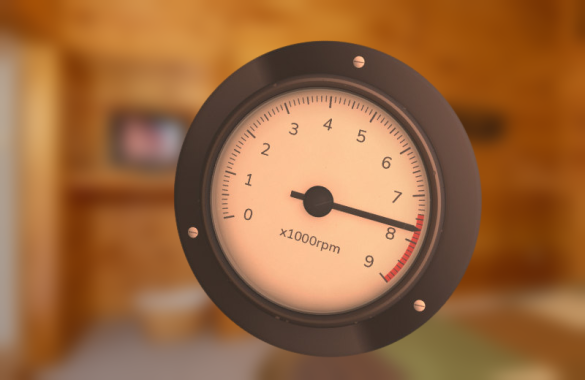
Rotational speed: 7700 rpm
